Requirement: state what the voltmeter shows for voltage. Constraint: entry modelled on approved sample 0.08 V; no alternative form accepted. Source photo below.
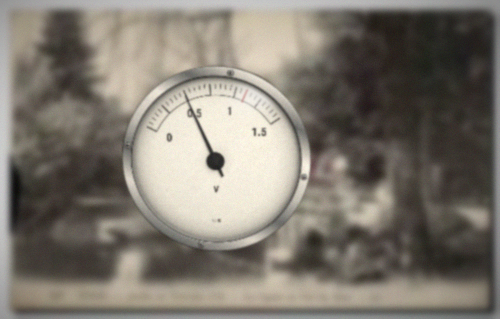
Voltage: 0.5 V
